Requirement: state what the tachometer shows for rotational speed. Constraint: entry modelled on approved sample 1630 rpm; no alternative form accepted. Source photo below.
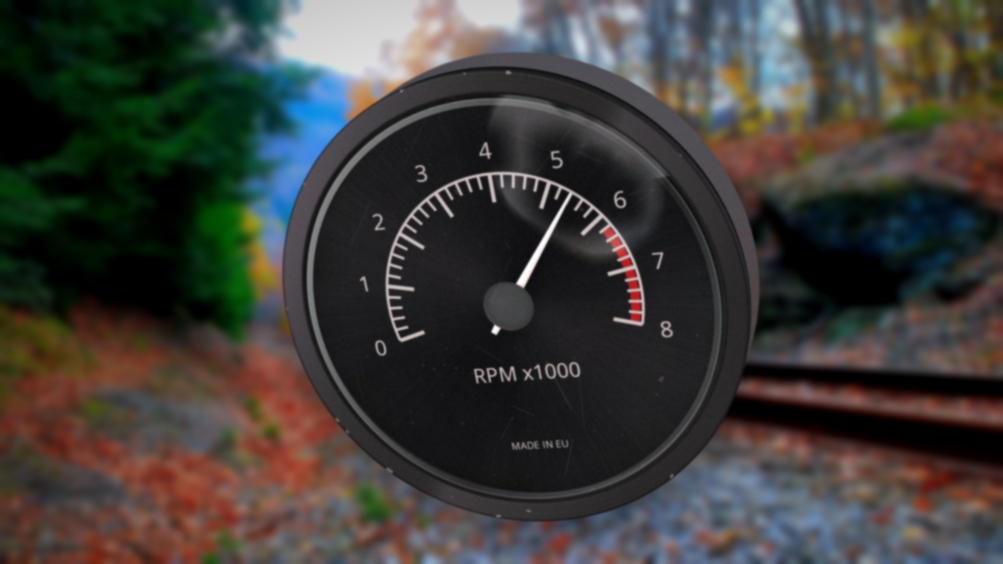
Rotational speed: 5400 rpm
